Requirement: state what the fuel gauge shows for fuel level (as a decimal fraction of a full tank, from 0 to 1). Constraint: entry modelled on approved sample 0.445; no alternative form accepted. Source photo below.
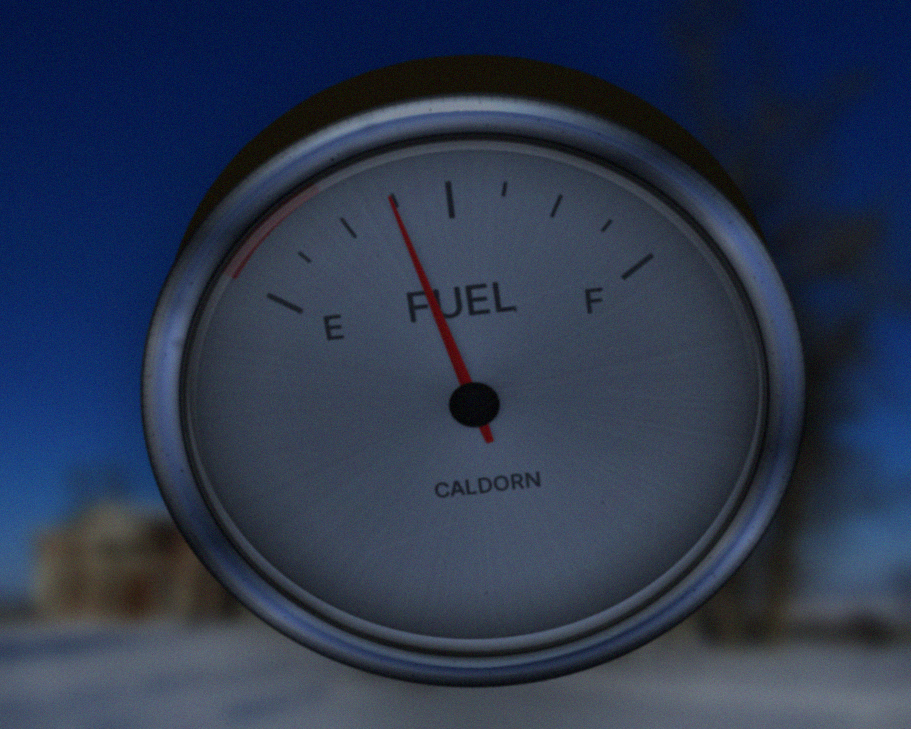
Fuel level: 0.375
